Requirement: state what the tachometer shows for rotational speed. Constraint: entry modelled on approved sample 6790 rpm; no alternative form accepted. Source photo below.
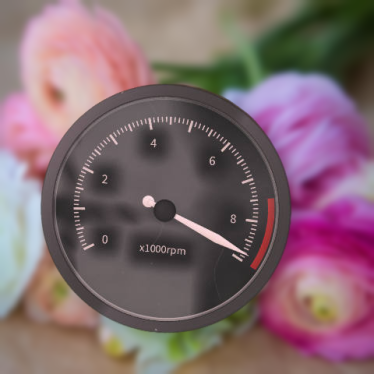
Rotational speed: 8800 rpm
